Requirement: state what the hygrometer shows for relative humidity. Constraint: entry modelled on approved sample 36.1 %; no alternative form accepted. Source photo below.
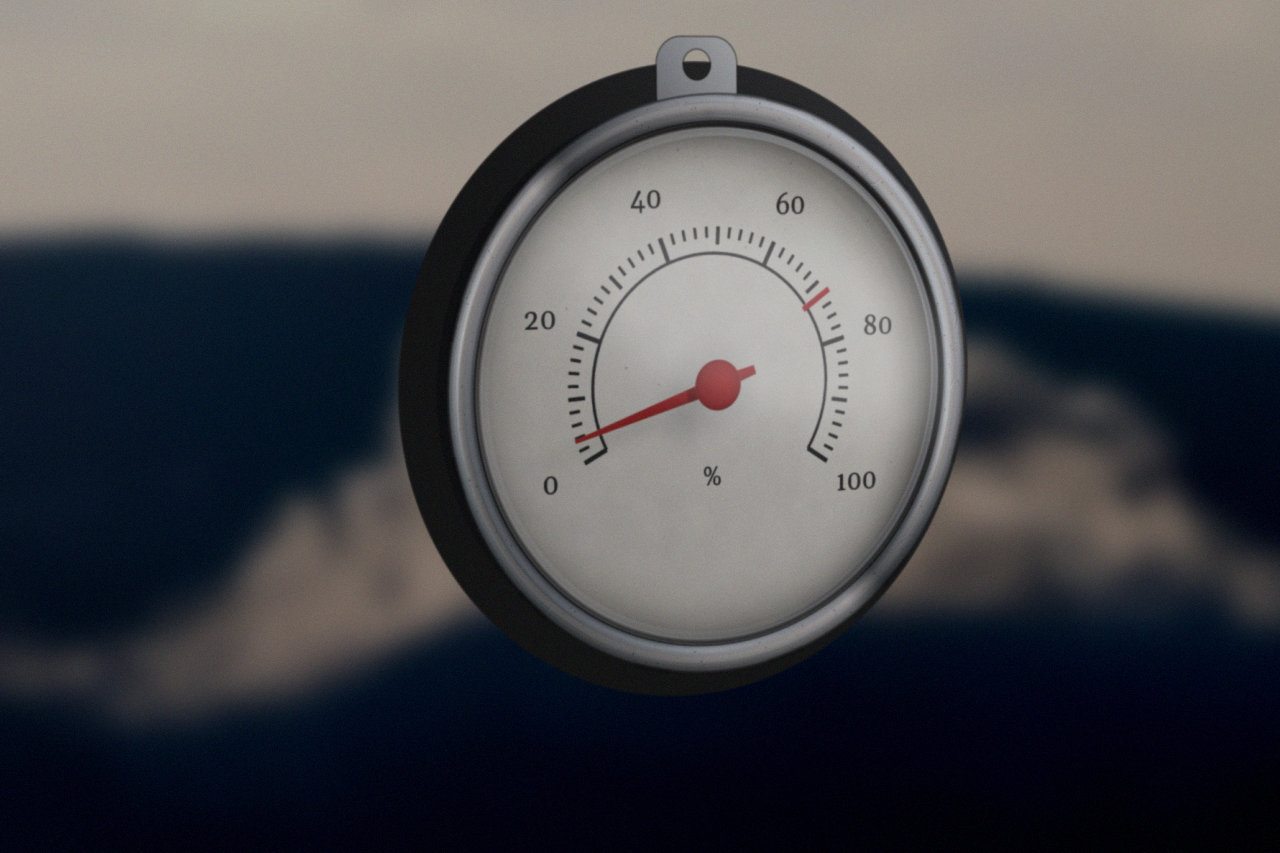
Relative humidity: 4 %
